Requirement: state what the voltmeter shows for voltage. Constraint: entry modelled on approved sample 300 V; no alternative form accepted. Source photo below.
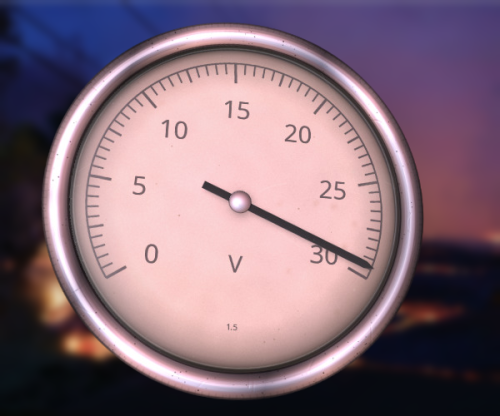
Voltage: 29.5 V
